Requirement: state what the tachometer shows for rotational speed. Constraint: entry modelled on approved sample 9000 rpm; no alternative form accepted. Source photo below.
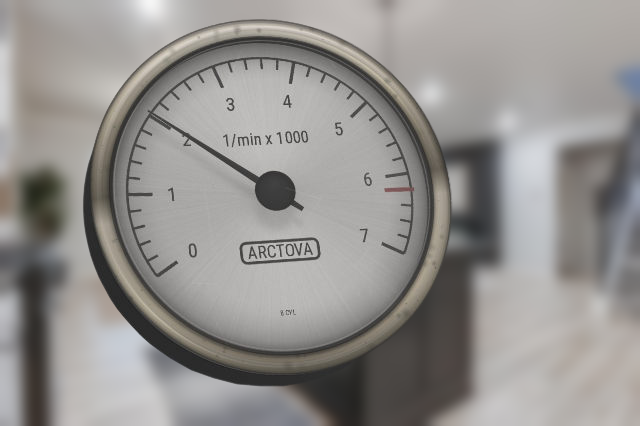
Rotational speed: 2000 rpm
